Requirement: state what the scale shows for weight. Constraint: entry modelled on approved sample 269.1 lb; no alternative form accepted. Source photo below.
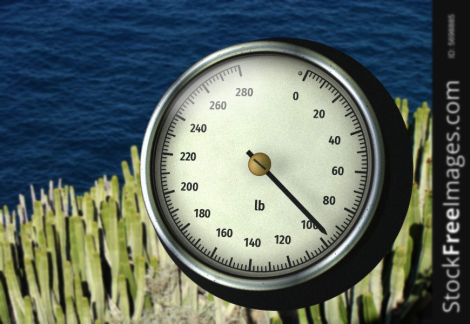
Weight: 96 lb
